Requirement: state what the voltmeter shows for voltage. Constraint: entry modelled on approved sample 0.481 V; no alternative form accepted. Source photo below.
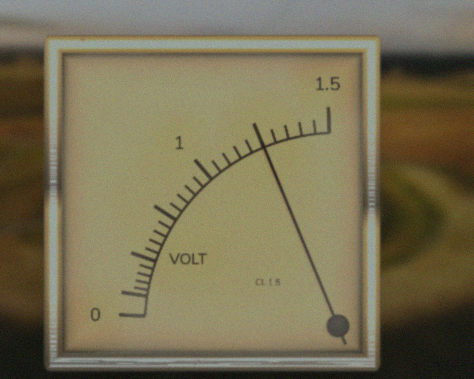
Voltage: 1.25 V
